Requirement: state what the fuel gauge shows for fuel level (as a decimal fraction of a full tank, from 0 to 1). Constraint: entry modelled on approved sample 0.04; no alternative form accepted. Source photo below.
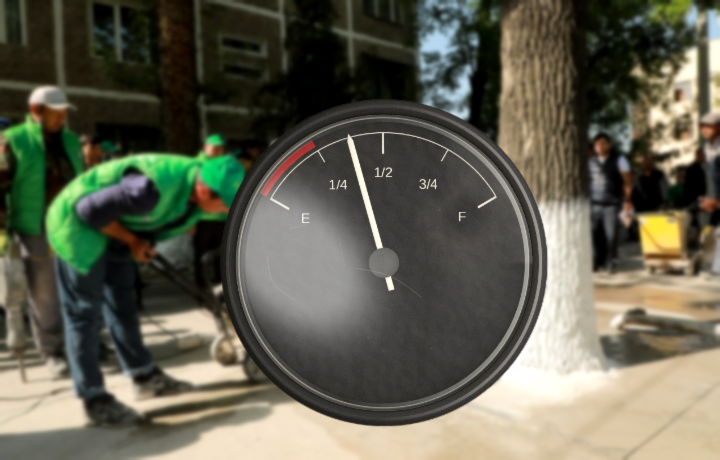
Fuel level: 0.375
